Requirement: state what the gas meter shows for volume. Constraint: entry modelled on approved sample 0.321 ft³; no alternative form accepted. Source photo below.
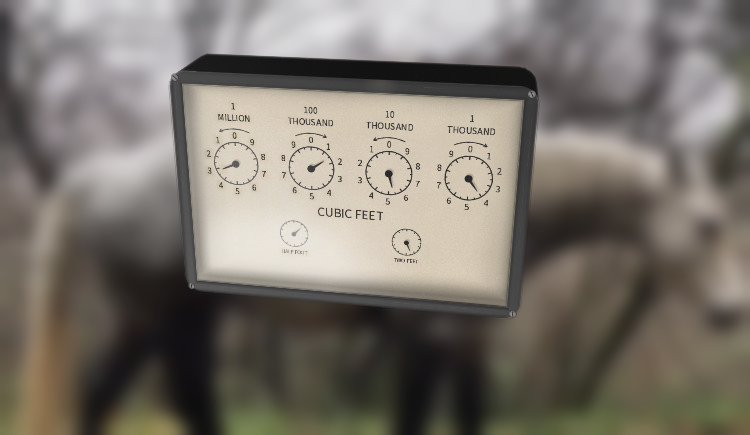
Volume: 315400 ft³
